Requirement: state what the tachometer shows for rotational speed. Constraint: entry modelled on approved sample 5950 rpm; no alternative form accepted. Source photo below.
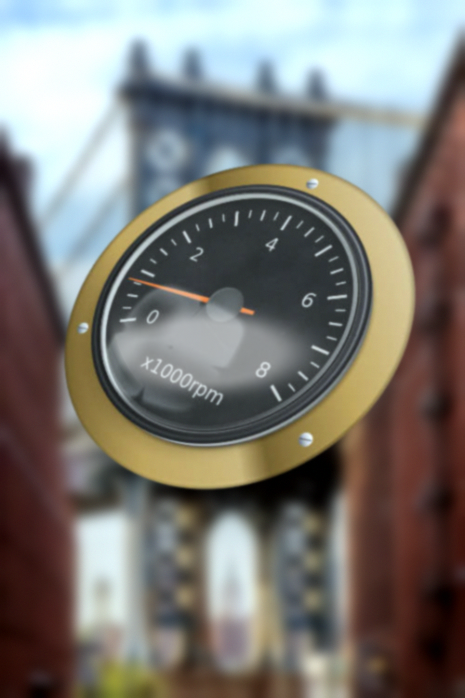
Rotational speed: 750 rpm
